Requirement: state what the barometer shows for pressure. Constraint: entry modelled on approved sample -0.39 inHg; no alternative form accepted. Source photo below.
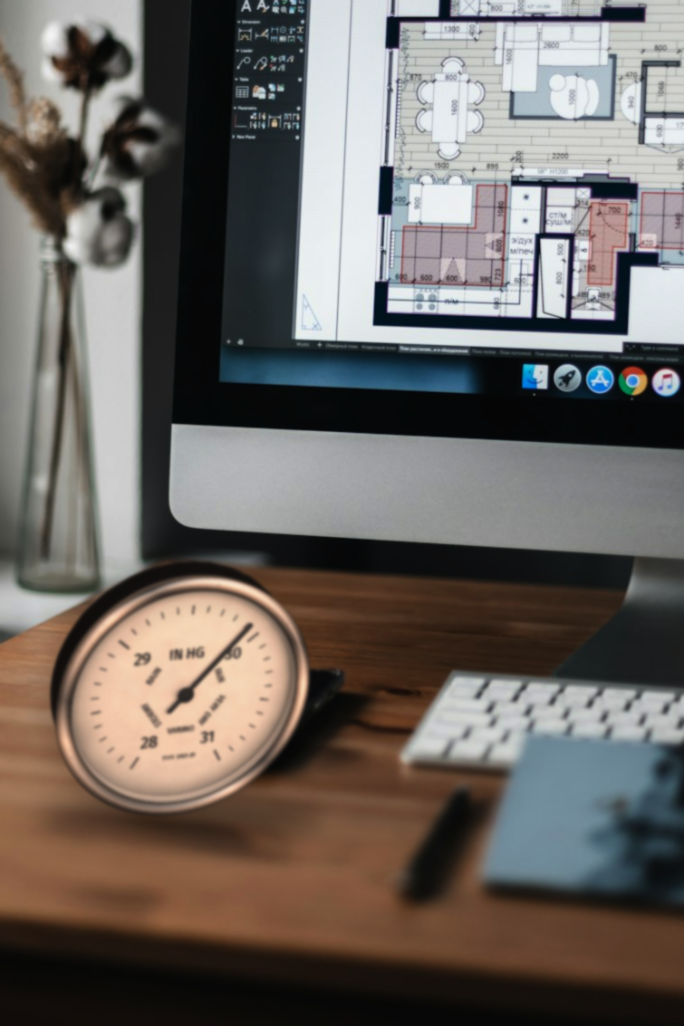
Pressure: 29.9 inHg
